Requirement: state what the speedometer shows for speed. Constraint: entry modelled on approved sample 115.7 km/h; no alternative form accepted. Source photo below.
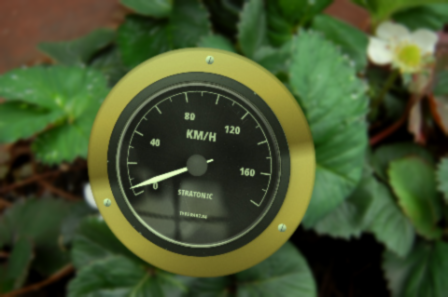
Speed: 5 km/h
